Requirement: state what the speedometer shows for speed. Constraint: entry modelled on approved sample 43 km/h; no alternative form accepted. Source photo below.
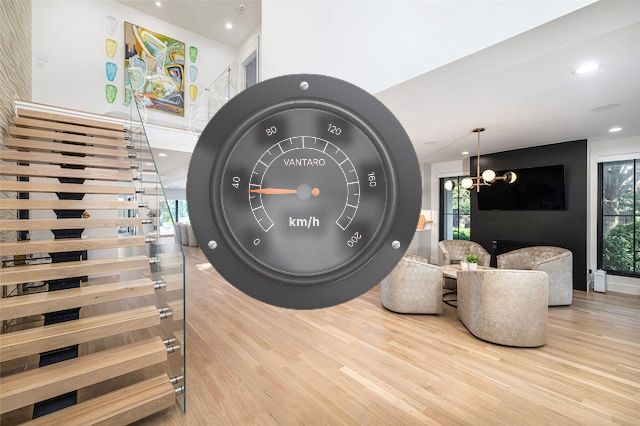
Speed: 35 km/h
